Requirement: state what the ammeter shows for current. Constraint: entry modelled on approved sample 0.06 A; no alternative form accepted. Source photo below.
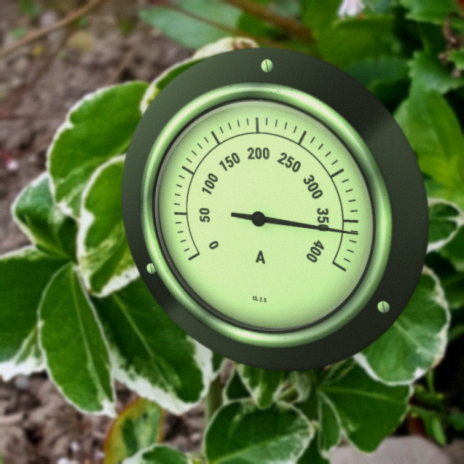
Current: 360 A
